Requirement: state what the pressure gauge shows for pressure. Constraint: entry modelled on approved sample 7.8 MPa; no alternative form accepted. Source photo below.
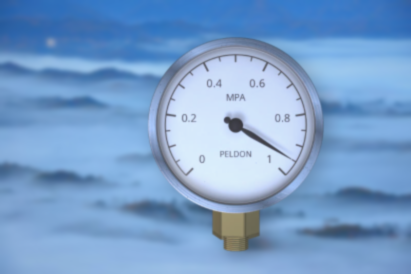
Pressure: 0.95 MPa
